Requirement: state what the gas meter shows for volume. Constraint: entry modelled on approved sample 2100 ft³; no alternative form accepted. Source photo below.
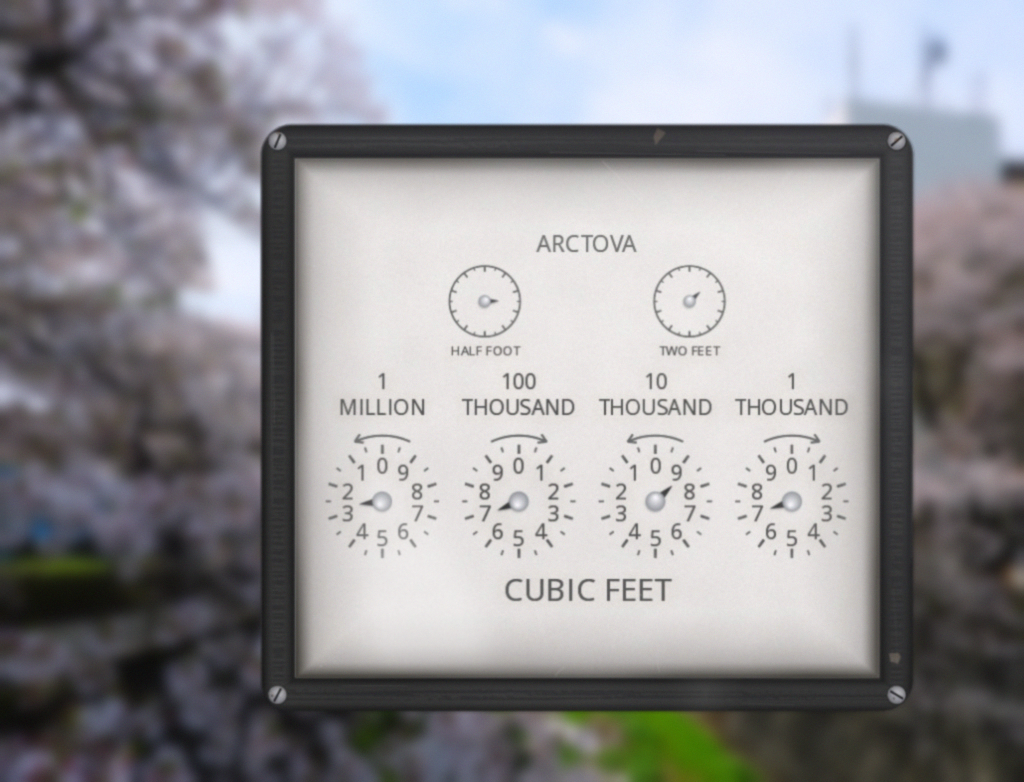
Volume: 268700 ft³
